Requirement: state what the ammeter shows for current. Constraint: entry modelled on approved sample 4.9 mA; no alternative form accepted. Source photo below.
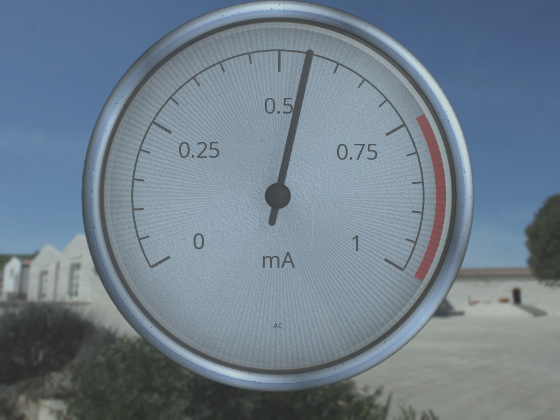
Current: 0.55 mA
